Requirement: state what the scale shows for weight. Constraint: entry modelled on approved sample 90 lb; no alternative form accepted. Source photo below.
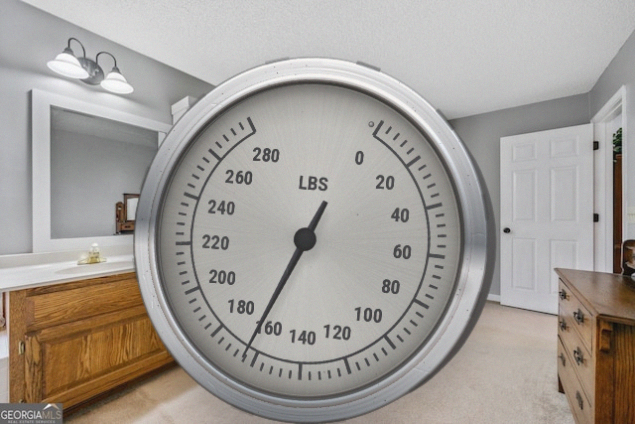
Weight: 164 lb
